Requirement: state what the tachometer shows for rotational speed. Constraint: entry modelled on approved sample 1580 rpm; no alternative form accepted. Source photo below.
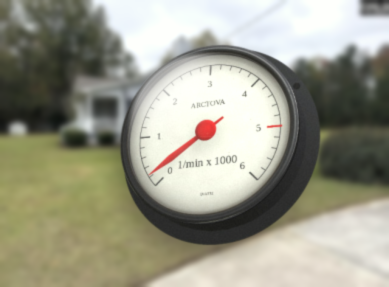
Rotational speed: 200 rpm
